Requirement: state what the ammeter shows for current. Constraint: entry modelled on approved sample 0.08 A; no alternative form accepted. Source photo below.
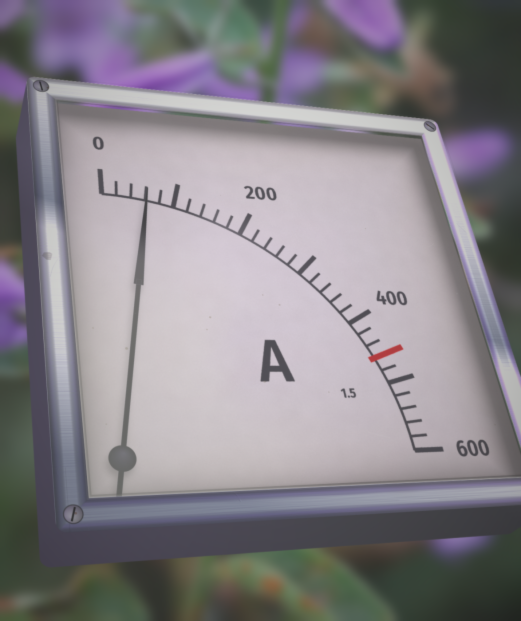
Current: 60 A
